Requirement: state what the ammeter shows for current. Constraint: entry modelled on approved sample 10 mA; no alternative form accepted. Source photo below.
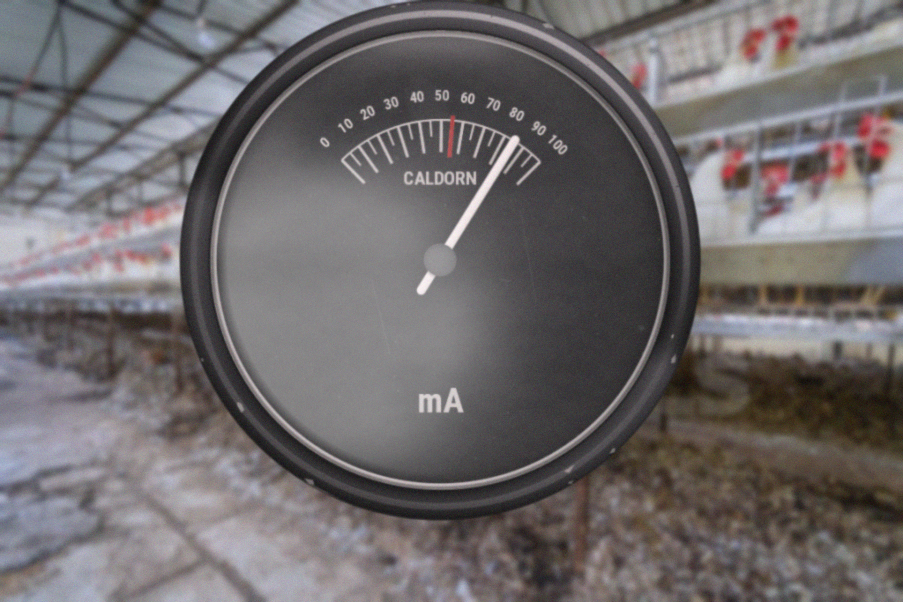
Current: 85 mA
